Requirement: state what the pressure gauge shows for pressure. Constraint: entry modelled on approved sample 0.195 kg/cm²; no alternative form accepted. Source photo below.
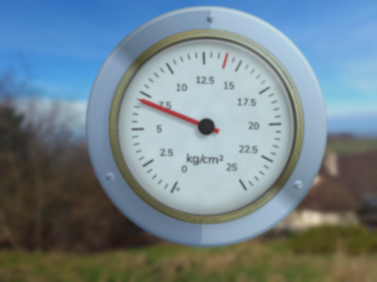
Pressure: 7 kg/cm²
